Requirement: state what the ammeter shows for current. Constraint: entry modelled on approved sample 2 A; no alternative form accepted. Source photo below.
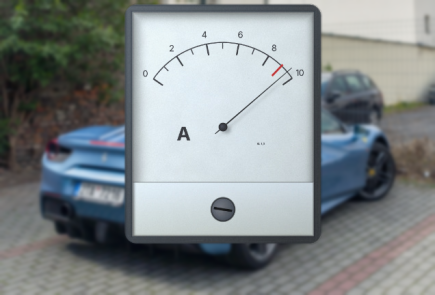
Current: 9.5 A
